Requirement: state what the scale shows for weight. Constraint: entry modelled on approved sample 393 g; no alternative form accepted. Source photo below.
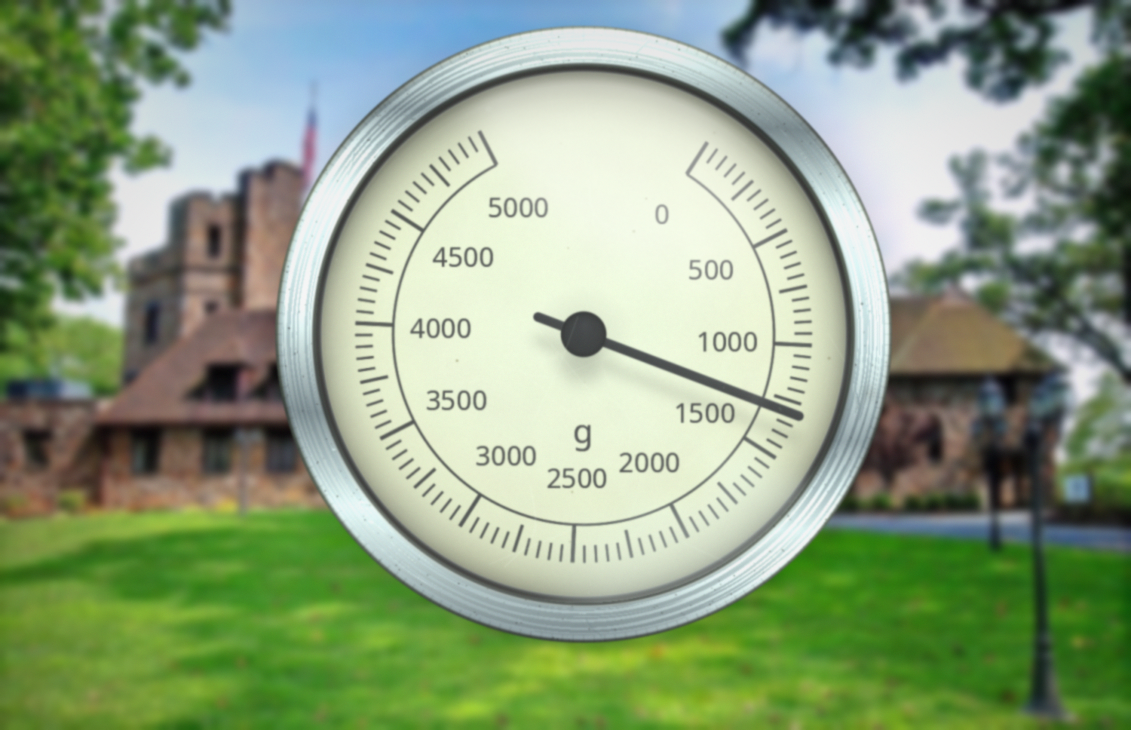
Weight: 1300 g
